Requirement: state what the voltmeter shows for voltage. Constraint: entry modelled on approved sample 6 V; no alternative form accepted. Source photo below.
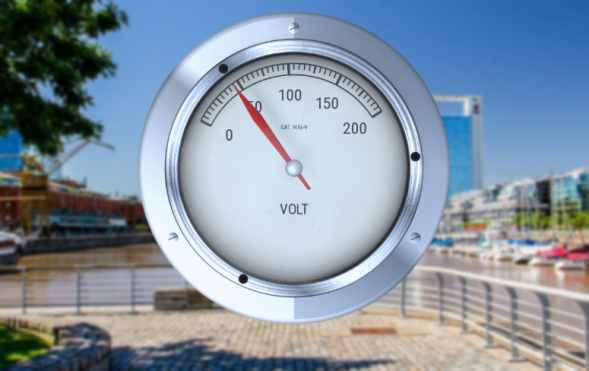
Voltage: 45 V
